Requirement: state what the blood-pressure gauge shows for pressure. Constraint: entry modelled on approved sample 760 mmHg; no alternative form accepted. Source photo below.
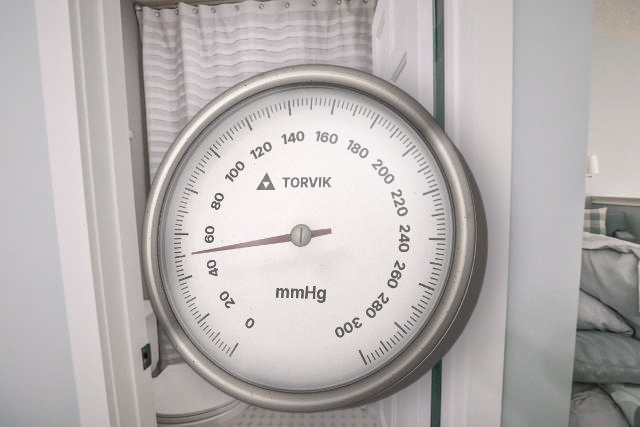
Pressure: 50 mmHg
